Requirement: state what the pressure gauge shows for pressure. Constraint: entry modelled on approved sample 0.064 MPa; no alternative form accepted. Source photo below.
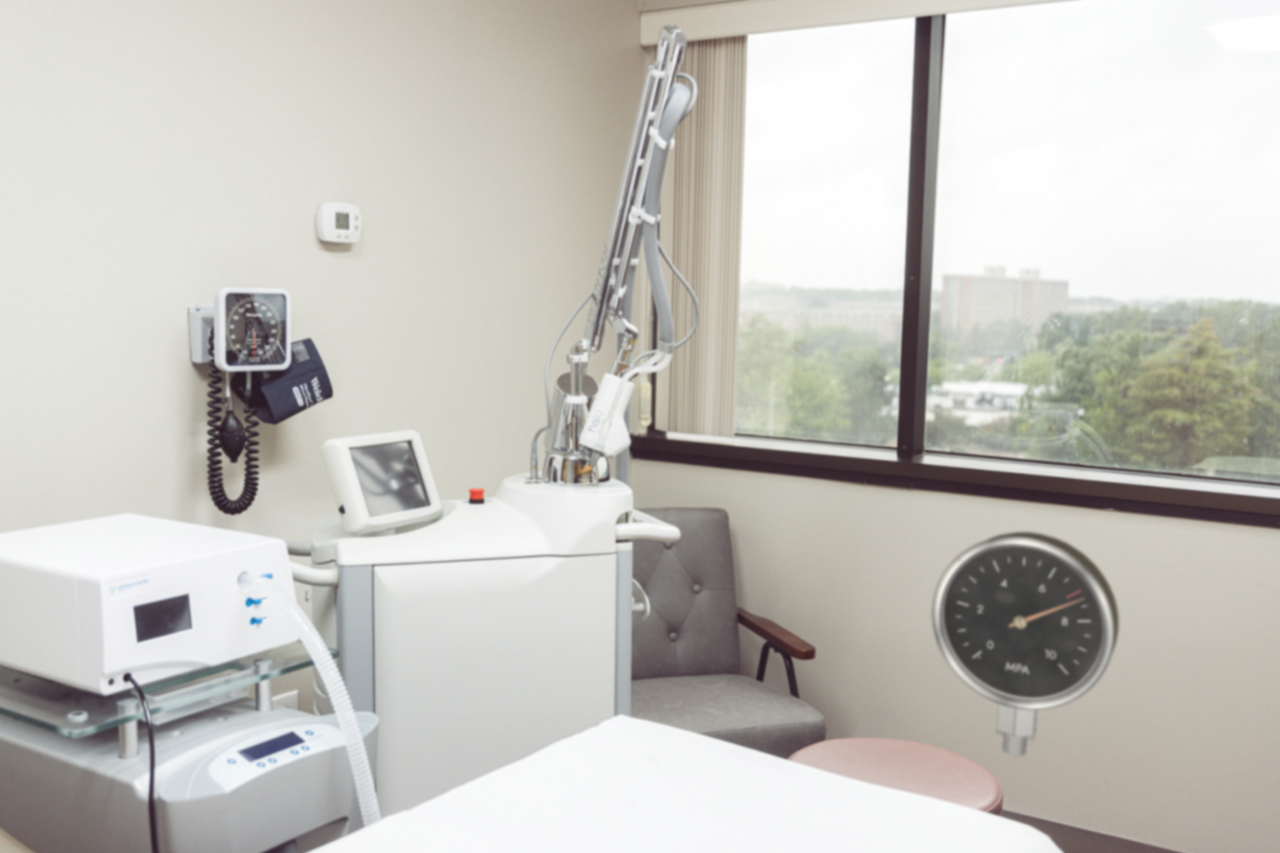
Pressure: 7.25 MPa
